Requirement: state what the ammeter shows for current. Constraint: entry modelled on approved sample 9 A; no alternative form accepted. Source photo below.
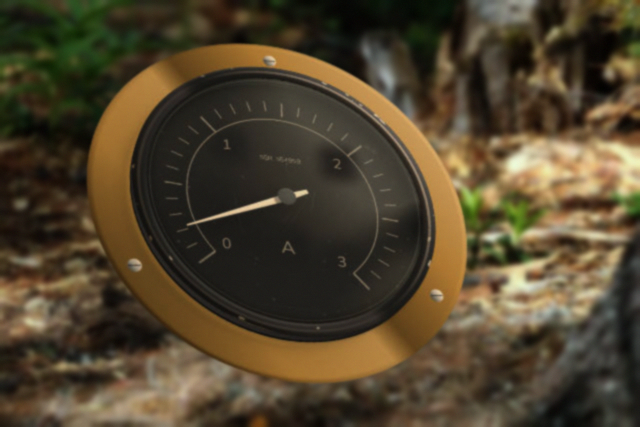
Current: 0.2 A
